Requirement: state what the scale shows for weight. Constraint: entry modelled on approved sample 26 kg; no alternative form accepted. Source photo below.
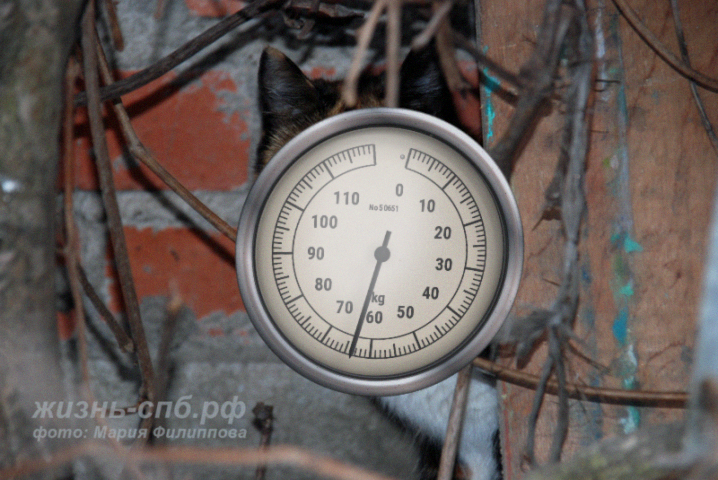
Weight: 64 kg
